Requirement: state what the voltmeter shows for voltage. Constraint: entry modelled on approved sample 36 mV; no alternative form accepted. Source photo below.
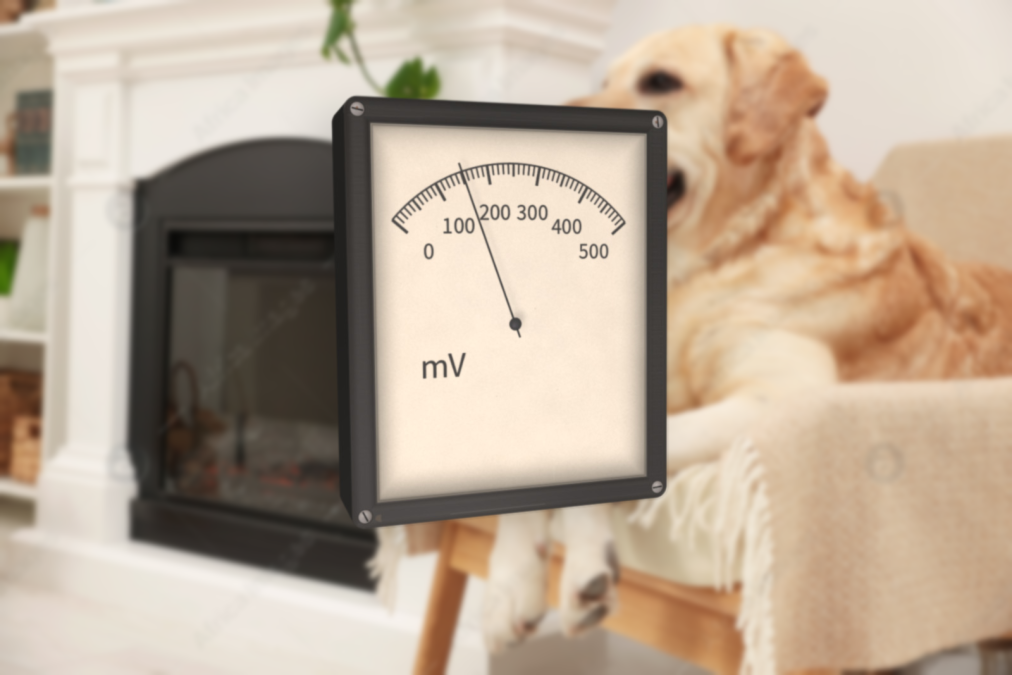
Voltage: 150 mV
